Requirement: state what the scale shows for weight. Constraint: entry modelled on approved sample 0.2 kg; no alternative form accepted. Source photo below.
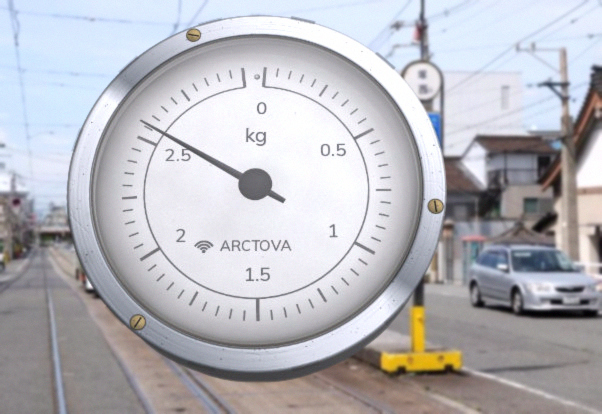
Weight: 2.55 kg
